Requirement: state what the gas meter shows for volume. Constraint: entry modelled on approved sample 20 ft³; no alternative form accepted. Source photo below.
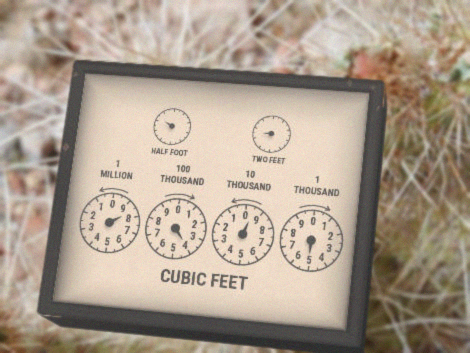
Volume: 839500 ft³
